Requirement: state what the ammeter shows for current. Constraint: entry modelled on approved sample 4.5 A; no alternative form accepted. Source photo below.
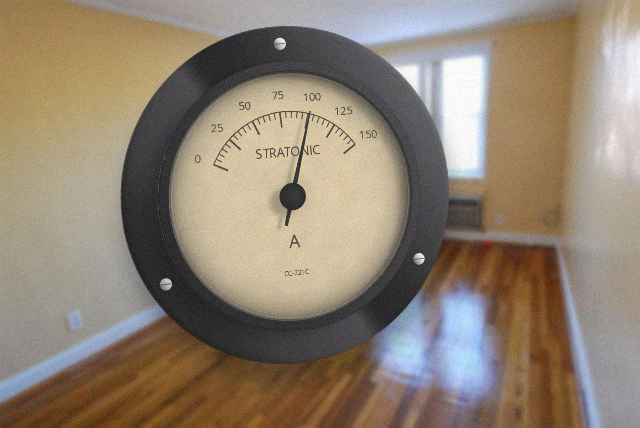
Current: 100 A
